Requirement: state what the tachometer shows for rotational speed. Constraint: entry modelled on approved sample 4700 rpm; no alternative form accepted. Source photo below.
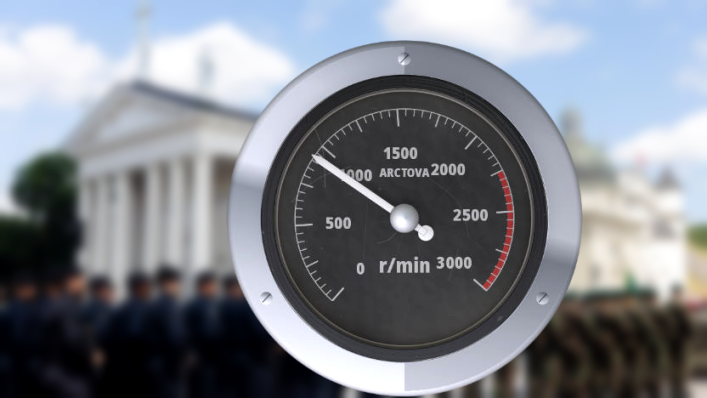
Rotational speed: 925 rpm
